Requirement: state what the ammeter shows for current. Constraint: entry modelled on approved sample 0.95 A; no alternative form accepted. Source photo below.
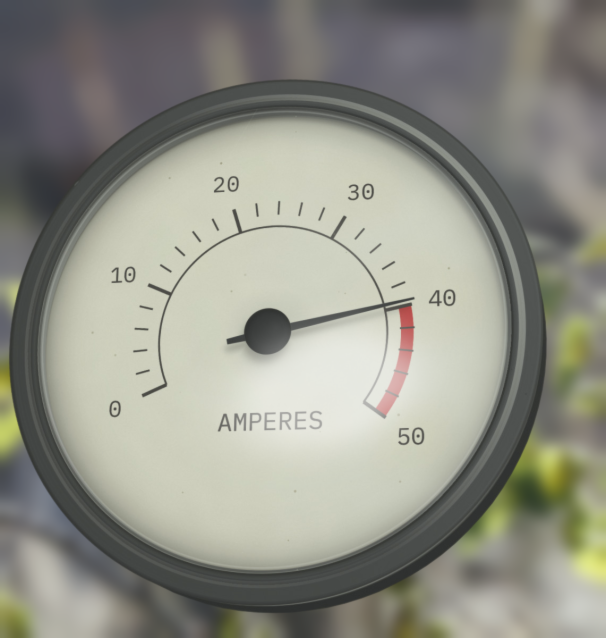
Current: 40 A
